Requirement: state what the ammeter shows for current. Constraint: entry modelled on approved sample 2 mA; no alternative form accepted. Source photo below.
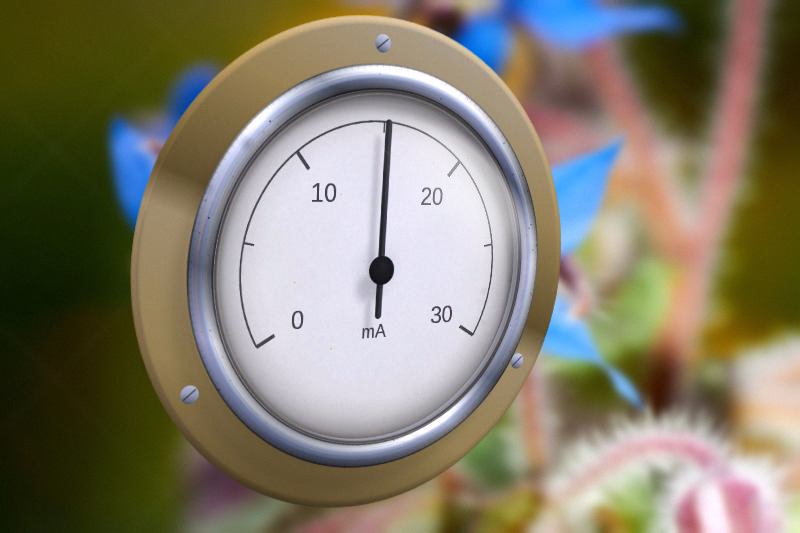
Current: 15 mA
